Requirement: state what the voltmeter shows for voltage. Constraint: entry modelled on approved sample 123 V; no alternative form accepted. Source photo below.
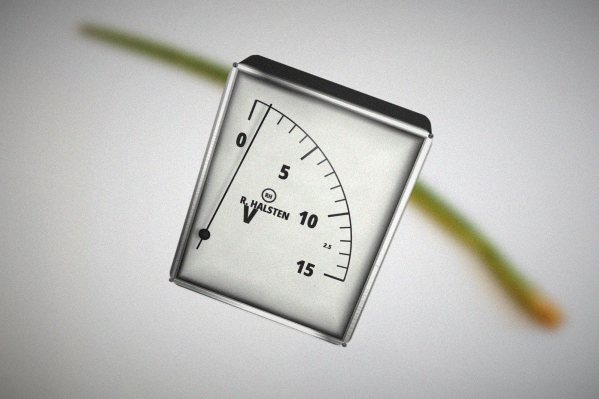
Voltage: 1 V
